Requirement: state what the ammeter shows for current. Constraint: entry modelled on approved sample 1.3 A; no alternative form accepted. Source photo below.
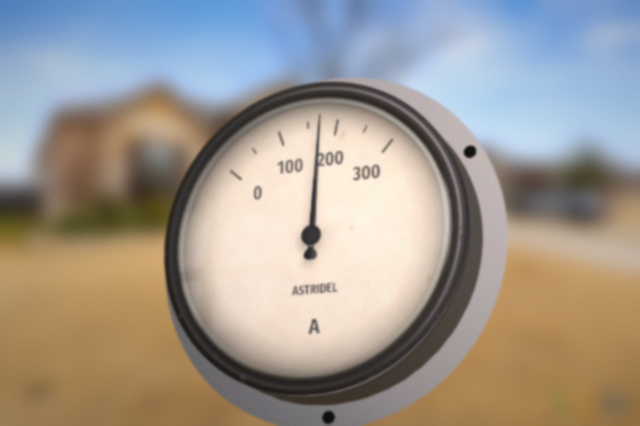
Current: 175 A
